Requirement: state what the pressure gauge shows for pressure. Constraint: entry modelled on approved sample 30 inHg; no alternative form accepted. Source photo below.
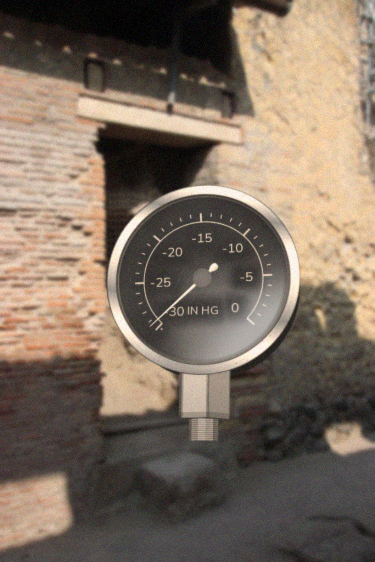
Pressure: -29.5 inHg
